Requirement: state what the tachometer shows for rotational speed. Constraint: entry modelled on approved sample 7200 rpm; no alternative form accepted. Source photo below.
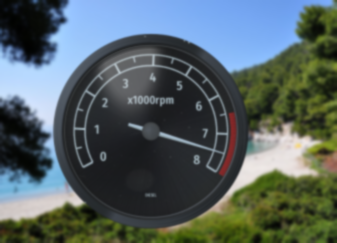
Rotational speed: 7500 rpm
